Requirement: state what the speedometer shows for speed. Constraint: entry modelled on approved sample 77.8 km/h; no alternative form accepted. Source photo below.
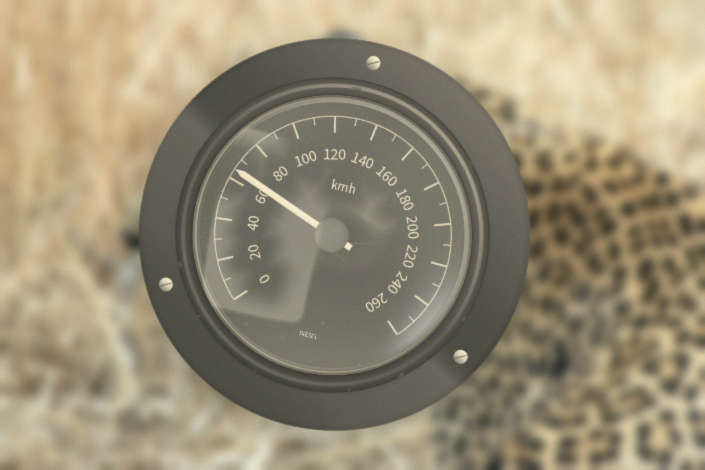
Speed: 65 km/h
